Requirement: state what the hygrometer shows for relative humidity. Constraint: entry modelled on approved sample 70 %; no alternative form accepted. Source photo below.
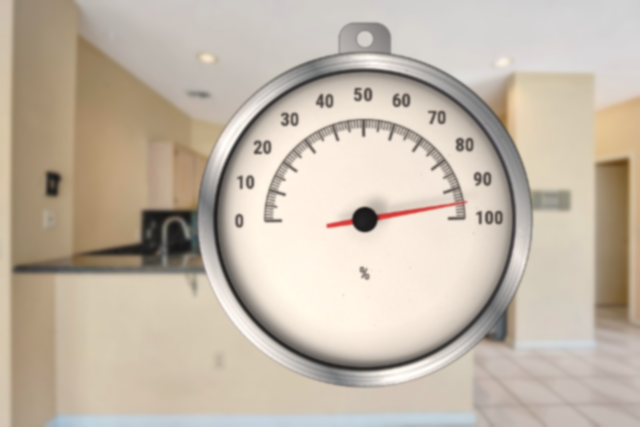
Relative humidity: 95 %
